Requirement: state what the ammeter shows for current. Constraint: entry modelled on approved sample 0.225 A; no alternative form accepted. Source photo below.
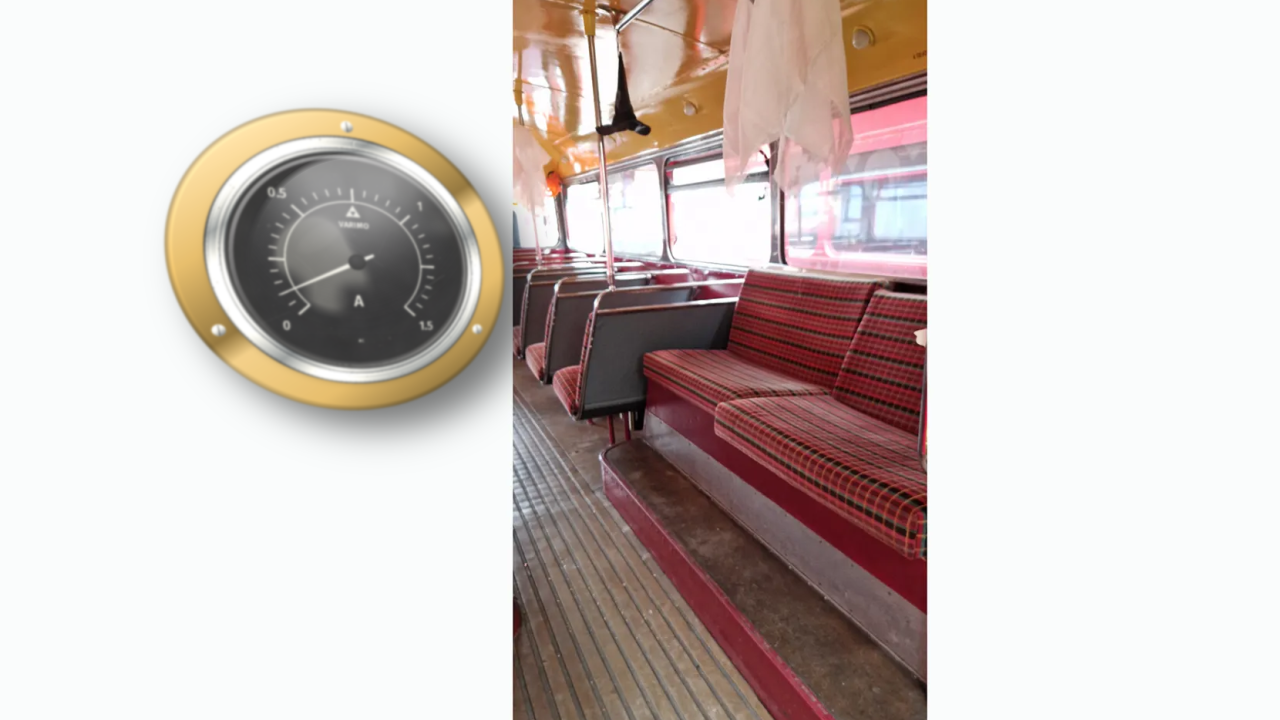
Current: 0.1 A
